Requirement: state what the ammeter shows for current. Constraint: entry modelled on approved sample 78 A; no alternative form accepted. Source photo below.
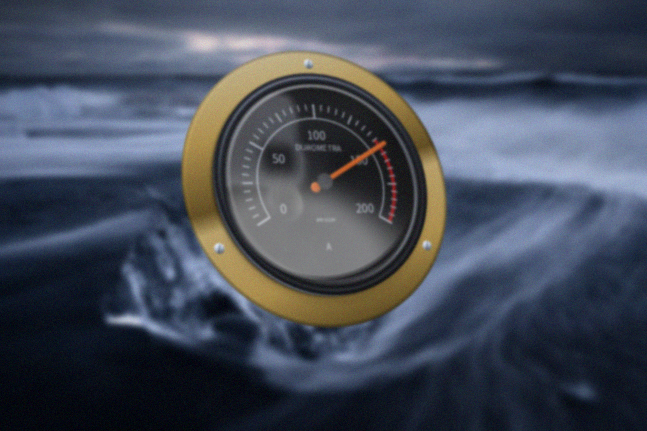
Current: 150 A
